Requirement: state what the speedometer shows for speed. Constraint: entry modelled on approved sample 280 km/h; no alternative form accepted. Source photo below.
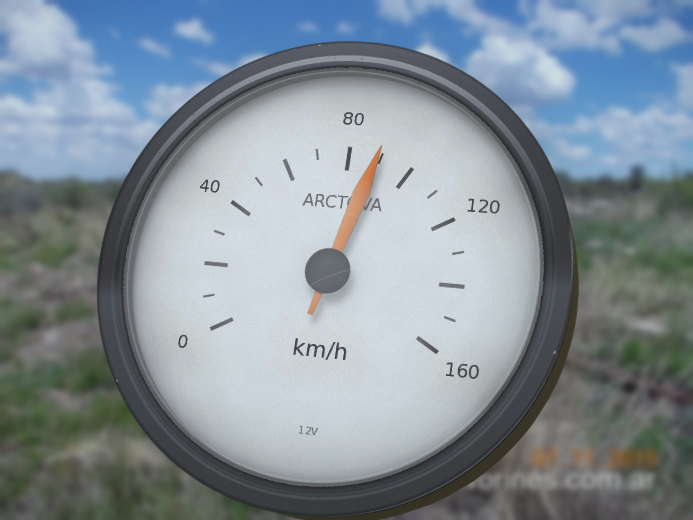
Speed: 90 km/h
